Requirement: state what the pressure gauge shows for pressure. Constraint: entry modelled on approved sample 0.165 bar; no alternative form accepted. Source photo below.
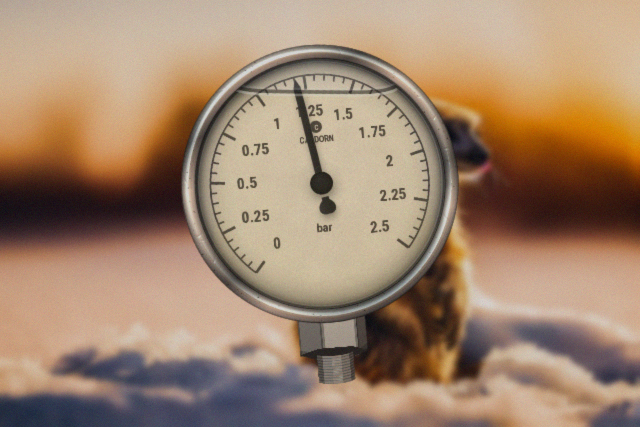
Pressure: 1.2 bar
